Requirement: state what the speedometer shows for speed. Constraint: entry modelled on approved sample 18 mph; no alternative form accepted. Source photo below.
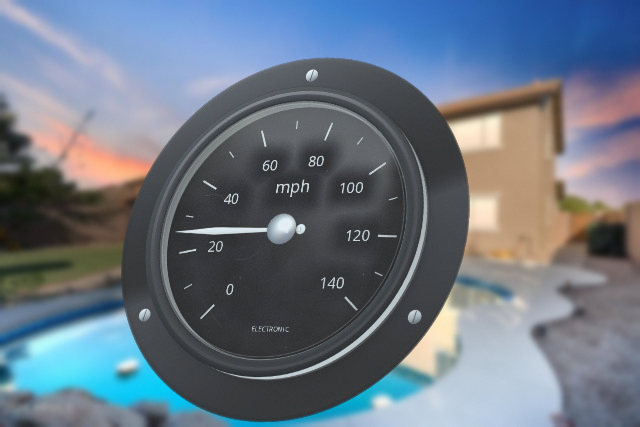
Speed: 25 mph
